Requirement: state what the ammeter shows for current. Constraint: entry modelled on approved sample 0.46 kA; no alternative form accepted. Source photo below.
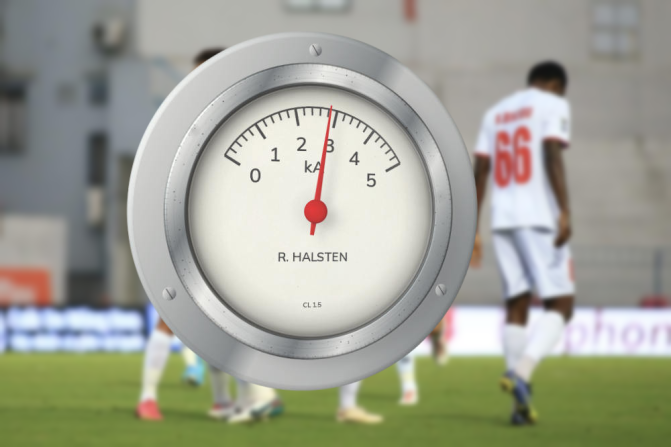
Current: 2.8 kA
